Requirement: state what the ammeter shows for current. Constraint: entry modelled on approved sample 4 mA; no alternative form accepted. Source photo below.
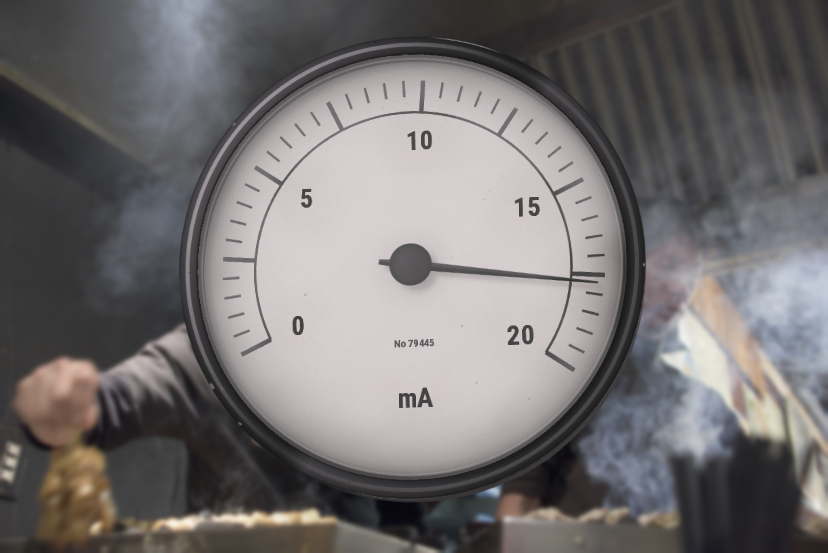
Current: 17.75 mA
